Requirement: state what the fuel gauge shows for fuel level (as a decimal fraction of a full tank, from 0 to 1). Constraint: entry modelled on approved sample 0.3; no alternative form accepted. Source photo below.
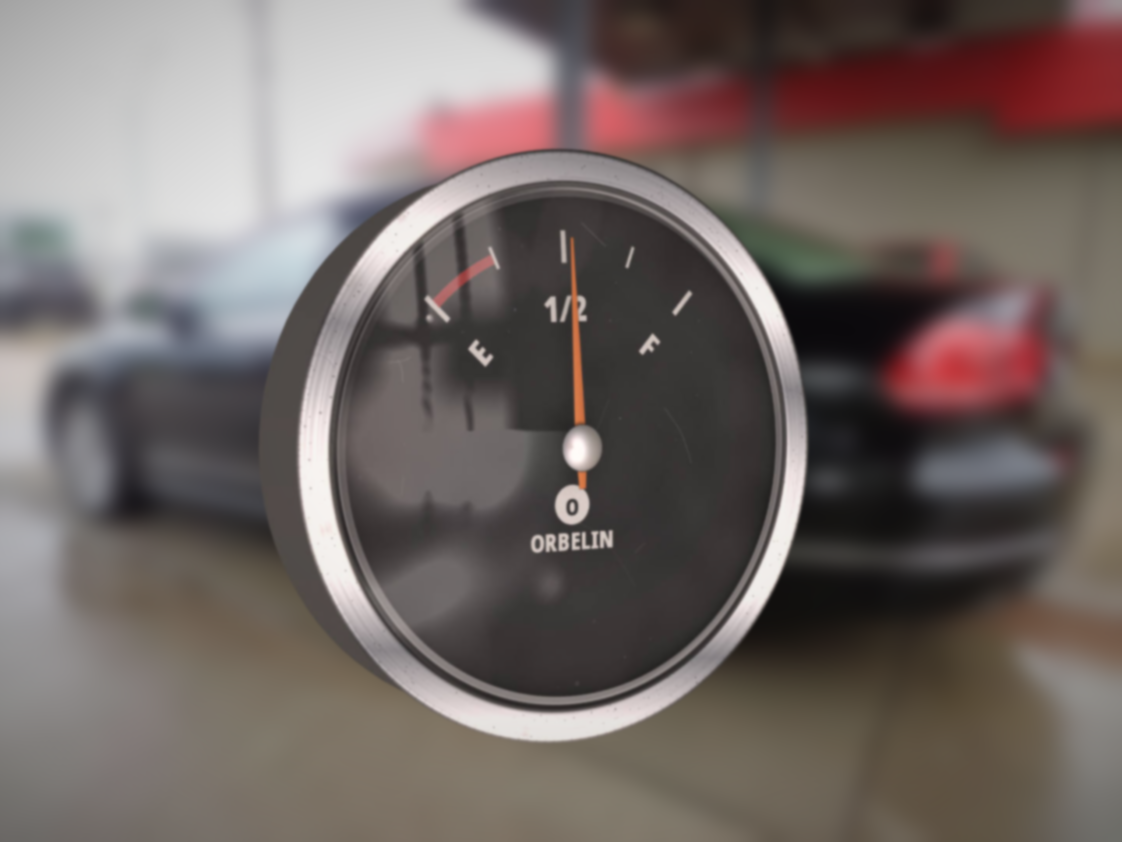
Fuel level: 0.5
